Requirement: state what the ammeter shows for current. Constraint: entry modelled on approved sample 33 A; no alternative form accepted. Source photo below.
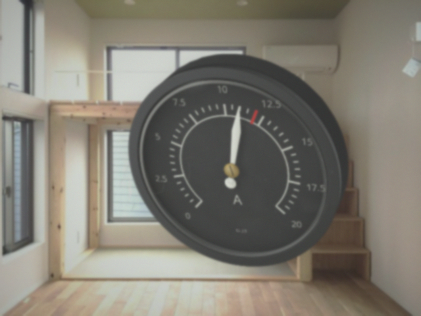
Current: 11 A
